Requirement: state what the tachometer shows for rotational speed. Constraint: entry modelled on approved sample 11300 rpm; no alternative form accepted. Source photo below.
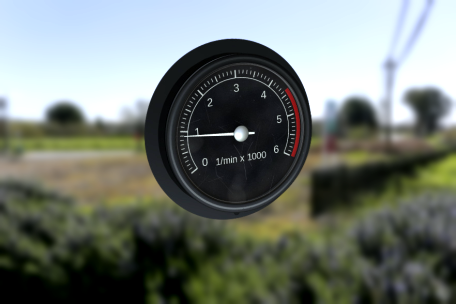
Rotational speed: 900 rpm
